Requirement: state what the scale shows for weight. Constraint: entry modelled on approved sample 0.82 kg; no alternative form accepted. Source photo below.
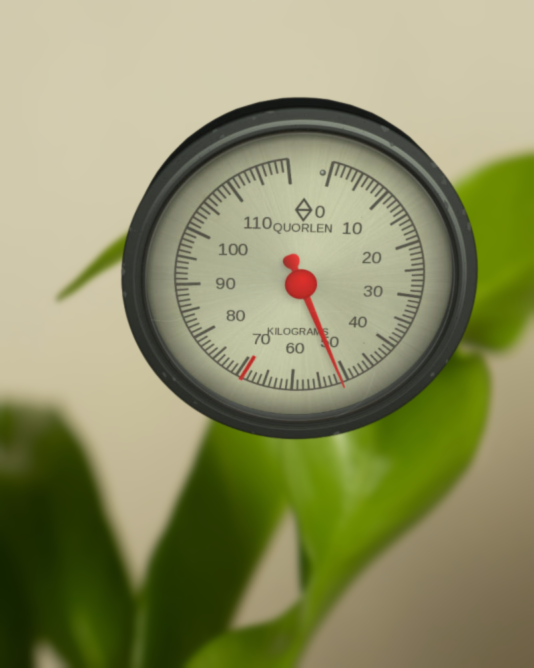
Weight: 51 kg
